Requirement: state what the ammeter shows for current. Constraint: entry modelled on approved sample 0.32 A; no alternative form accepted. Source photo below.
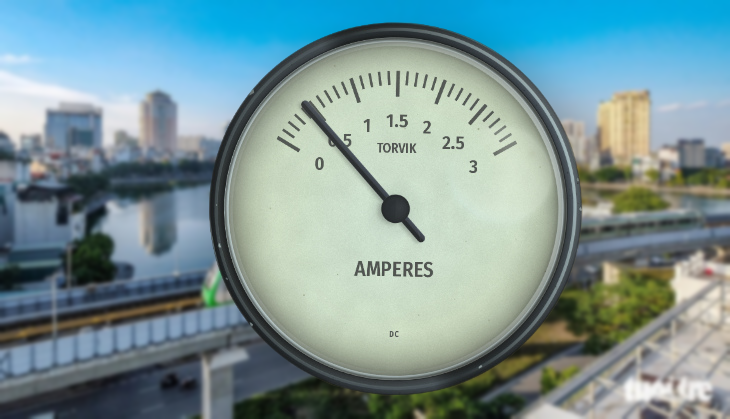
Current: 0.45 A
